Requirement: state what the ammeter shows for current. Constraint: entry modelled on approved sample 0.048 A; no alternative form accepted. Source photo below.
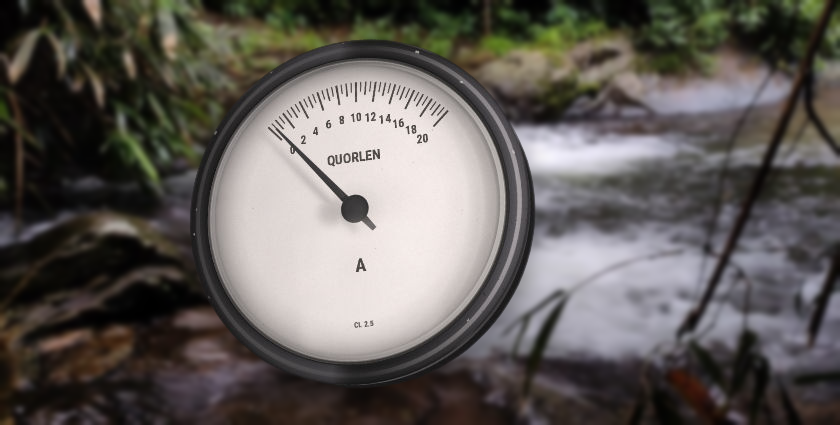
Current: 0.5 A
